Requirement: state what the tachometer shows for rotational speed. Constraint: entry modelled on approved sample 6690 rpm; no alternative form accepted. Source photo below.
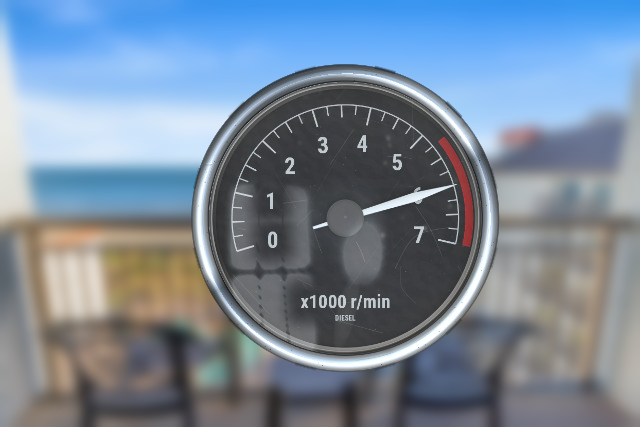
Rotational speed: 6000 rpm
